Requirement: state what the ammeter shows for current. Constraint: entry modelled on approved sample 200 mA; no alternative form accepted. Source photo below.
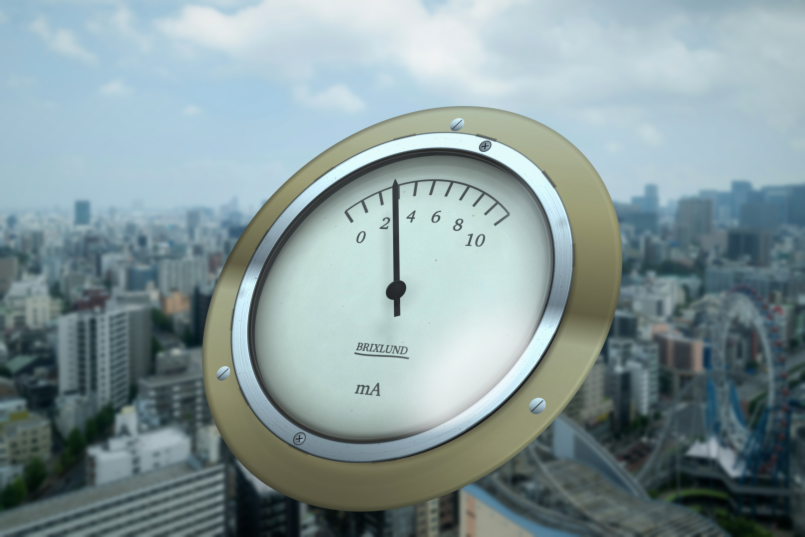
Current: 3 mA
